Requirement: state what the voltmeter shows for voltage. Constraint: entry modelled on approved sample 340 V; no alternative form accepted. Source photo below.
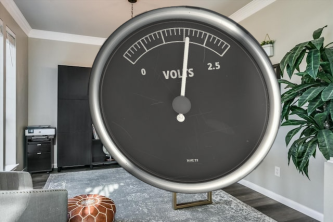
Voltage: 1.6 V
